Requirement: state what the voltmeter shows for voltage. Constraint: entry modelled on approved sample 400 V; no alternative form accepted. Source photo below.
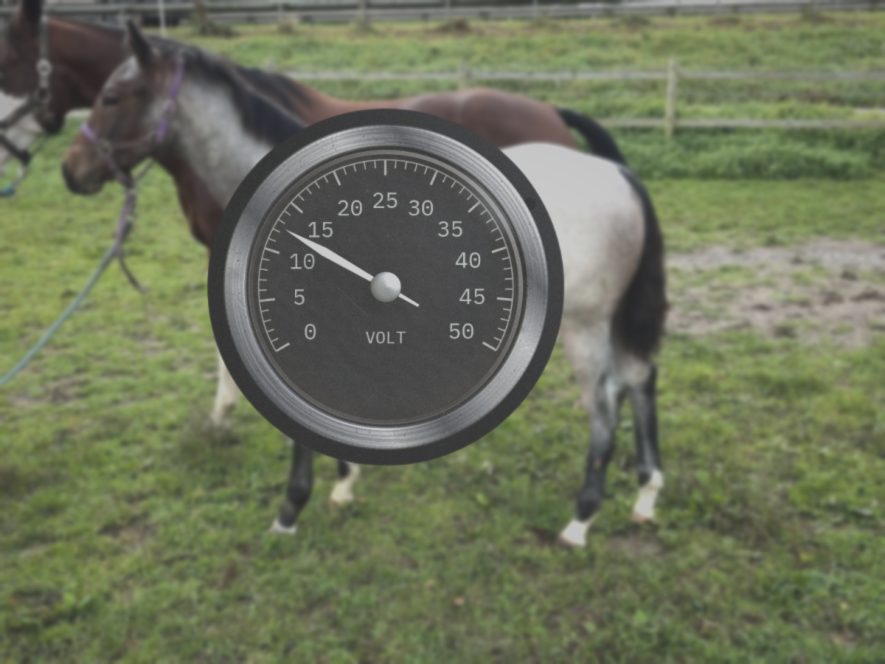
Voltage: 12.5 V
